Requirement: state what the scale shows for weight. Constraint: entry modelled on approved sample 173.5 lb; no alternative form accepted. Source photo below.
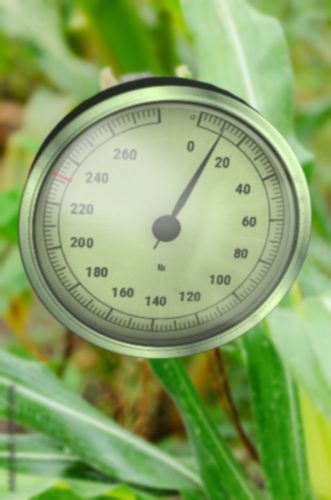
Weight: 10 lb
